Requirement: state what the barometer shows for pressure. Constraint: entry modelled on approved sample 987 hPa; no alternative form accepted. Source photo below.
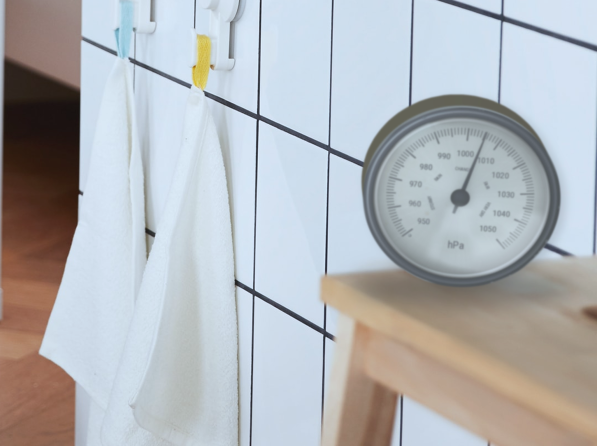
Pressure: 1005 hPa
